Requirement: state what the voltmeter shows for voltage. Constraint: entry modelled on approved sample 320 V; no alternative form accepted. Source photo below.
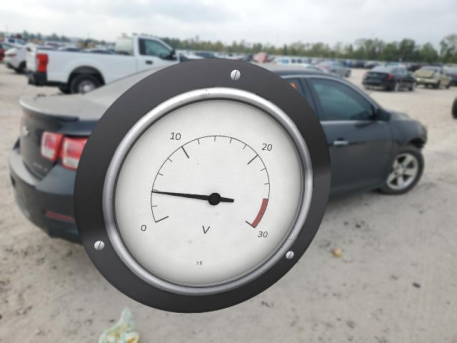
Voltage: 4 V
